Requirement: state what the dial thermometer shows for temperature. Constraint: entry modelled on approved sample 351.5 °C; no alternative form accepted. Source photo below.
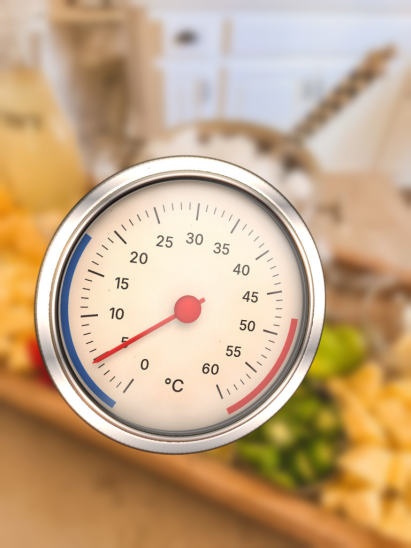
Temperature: 5 °C
